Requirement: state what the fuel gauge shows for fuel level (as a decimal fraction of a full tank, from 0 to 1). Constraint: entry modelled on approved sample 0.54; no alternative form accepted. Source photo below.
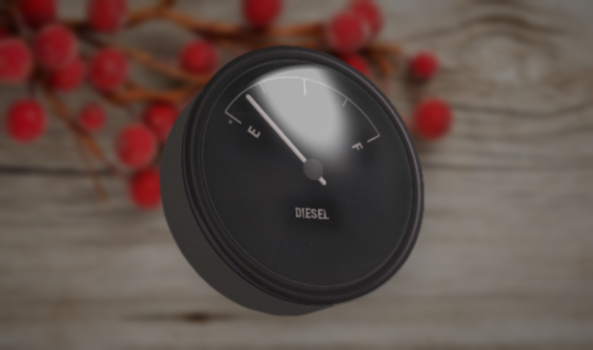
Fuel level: 0.125
